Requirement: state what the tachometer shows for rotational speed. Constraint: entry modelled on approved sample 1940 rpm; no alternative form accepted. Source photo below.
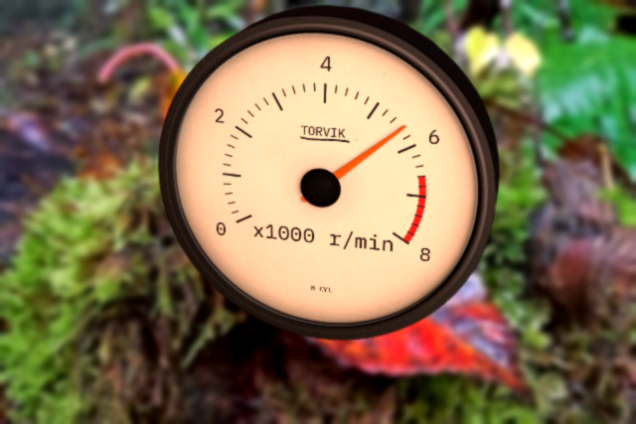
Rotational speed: 5600 rpm
